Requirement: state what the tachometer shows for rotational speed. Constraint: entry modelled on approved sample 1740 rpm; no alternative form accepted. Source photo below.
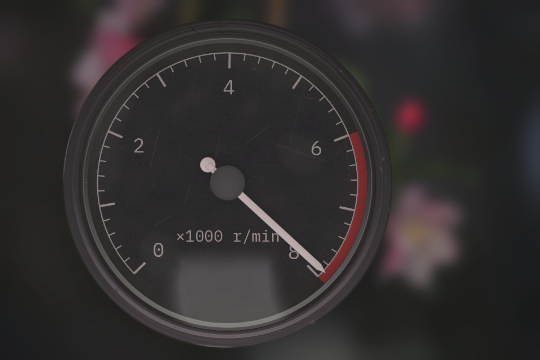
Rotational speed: 7900 rpm
